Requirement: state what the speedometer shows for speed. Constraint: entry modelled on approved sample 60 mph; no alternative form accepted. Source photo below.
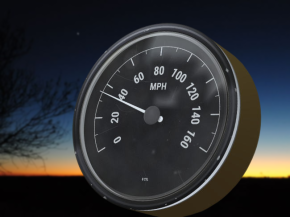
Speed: 35 mph
